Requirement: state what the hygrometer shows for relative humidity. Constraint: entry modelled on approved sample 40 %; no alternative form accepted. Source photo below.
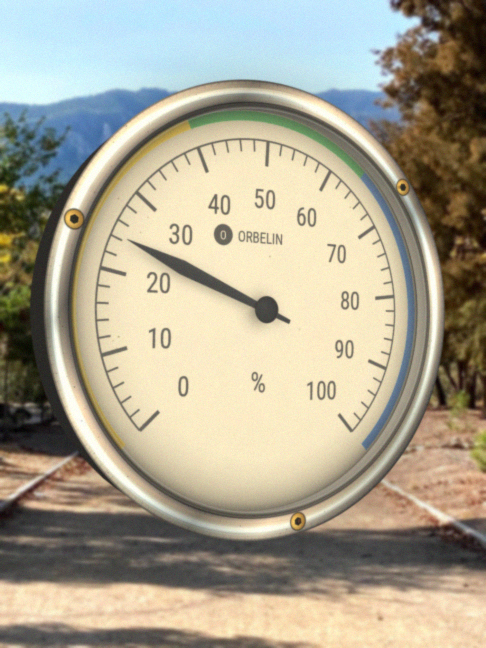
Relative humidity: 24 %
